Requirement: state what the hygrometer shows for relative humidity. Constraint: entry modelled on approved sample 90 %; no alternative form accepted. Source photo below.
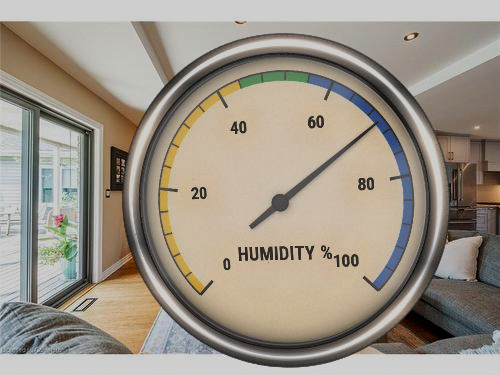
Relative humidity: 70 %
